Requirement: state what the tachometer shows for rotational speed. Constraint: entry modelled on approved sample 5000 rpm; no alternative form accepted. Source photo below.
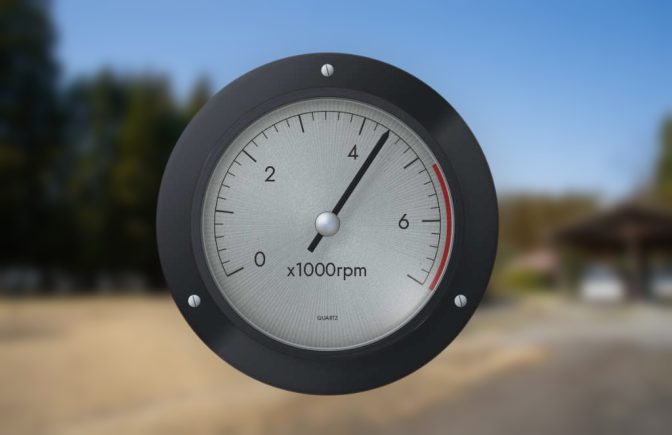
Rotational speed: 4400 rpm
